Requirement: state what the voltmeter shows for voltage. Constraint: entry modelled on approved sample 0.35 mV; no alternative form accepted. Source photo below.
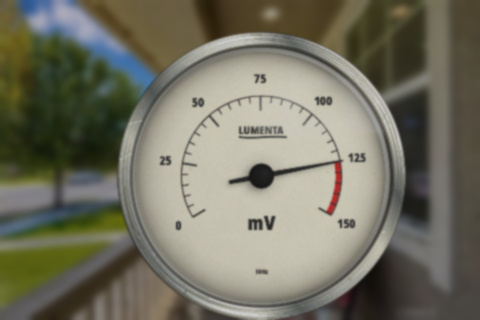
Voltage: 125 mV
